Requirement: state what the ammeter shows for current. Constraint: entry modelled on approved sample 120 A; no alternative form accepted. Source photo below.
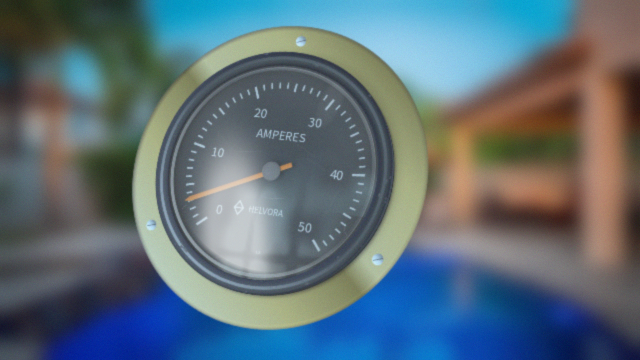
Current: 3 A
